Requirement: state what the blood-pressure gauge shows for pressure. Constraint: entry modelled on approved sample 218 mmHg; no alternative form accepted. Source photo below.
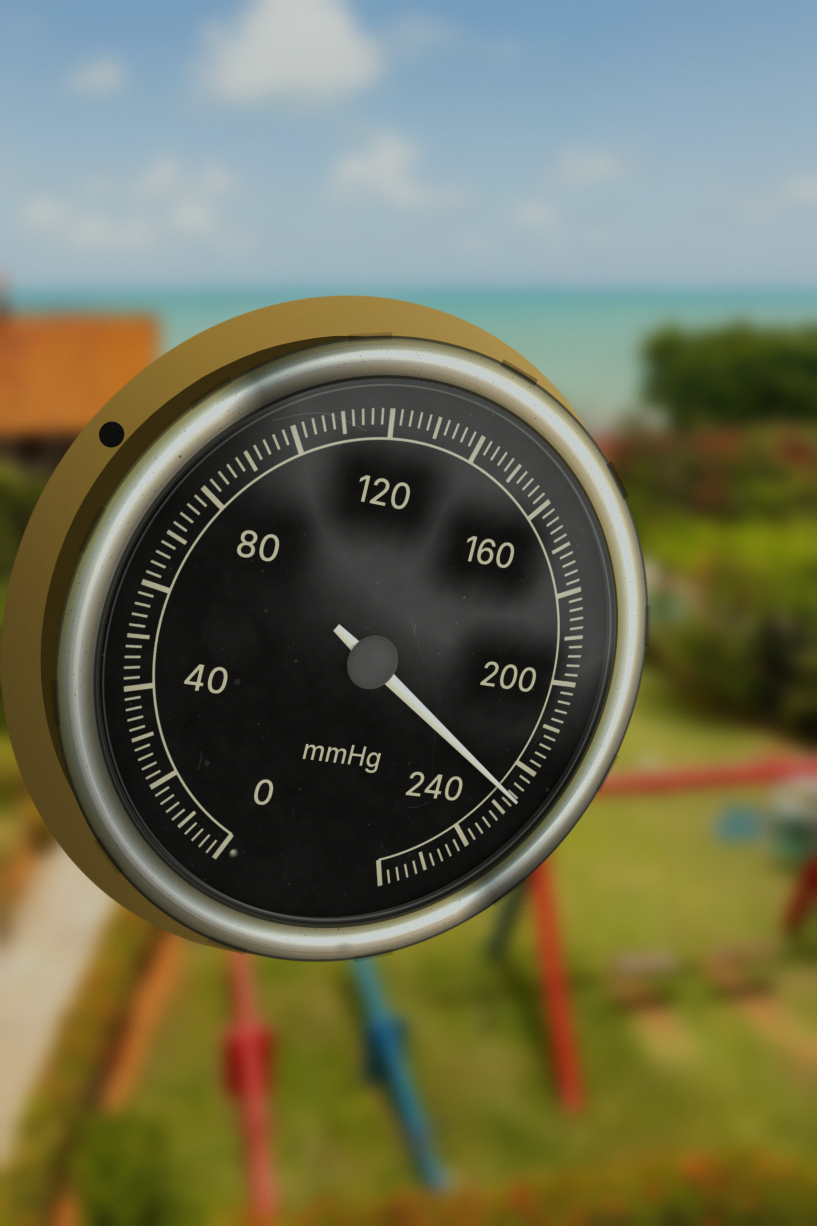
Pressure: 227 mmHg
